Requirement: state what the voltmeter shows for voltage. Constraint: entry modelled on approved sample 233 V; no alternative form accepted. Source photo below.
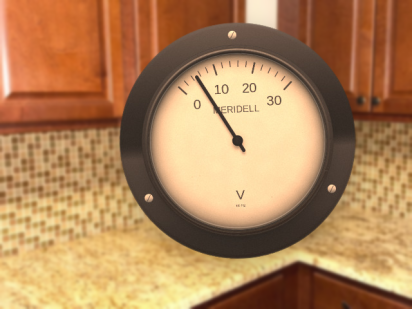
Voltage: 5 V
